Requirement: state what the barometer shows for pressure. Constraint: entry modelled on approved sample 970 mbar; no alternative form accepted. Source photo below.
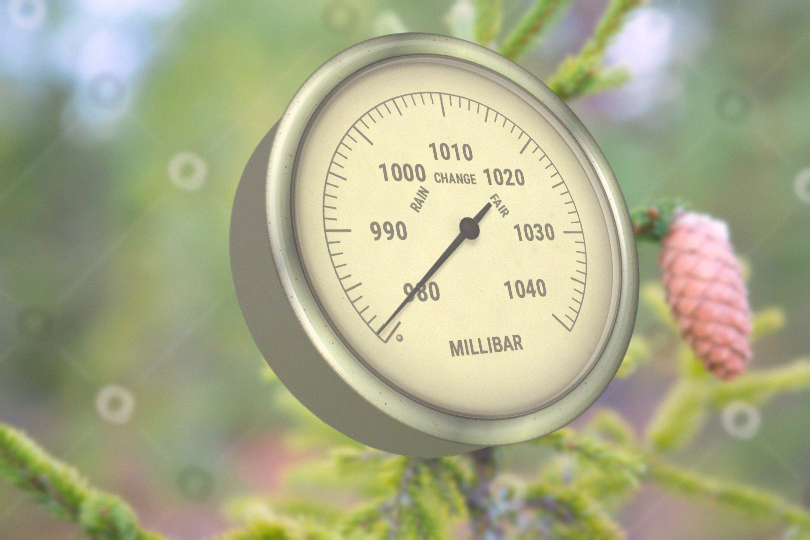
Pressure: 981 mbar
